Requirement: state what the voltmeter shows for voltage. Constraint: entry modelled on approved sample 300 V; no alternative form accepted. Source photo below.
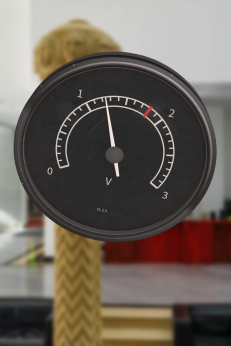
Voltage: 1.25 V
